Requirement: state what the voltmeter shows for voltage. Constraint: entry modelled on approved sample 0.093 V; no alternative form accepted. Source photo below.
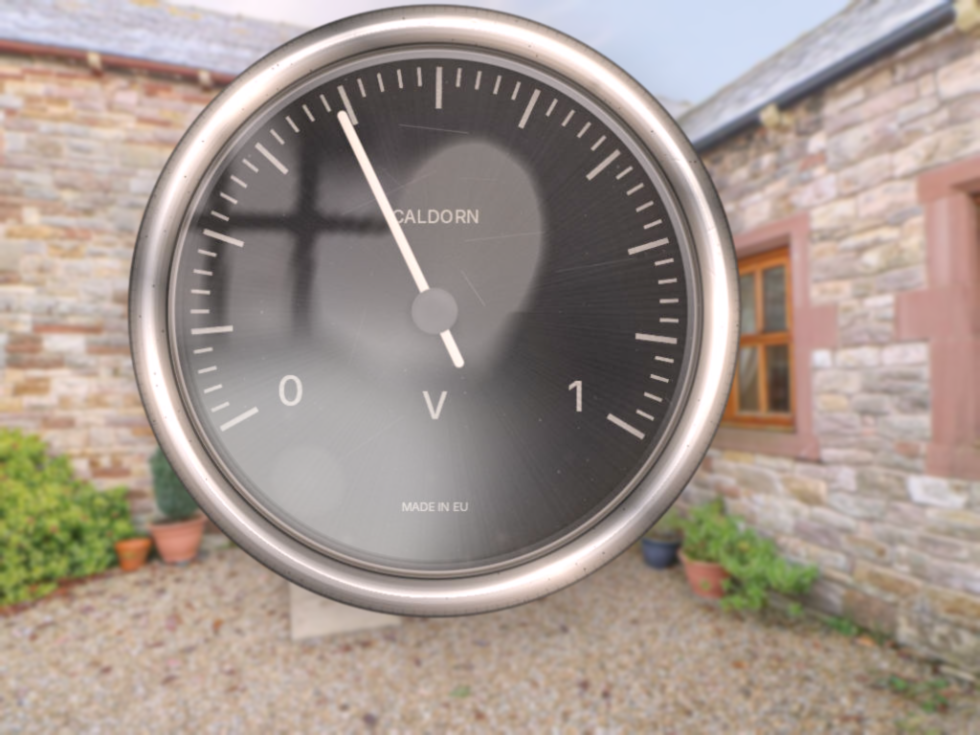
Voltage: 0.39 V
